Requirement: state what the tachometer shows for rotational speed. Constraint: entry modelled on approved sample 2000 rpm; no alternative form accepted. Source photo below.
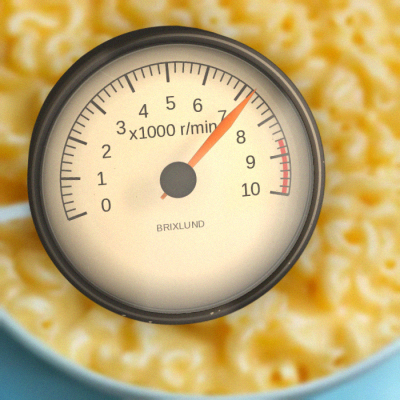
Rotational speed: 7200 rpm
